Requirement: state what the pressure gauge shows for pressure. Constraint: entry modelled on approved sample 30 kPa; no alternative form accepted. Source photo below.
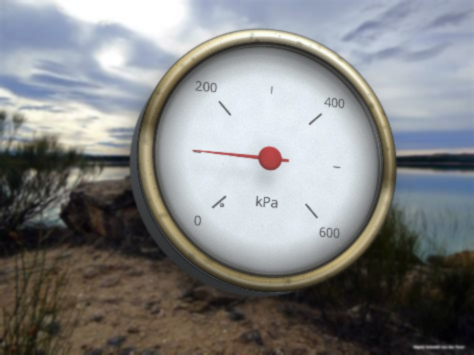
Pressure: 100 kPa
